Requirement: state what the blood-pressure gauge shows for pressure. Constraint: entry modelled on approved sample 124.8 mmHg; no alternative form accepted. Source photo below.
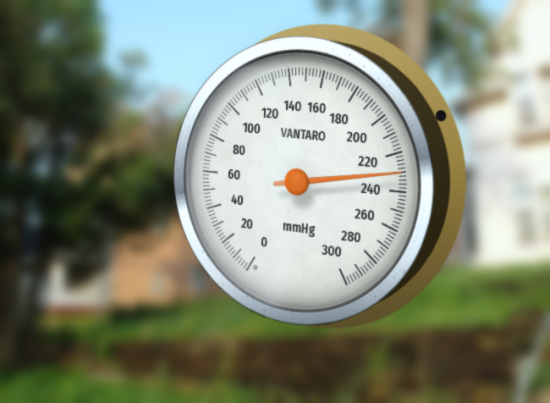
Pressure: 230 mmHg
